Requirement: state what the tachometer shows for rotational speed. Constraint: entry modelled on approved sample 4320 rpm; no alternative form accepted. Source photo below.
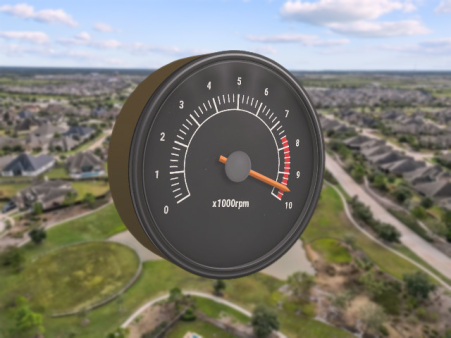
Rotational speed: 9600 rpm
